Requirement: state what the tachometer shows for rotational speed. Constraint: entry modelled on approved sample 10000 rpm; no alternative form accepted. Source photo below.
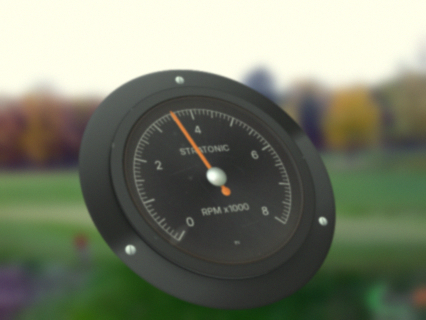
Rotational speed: 3500 rpm
